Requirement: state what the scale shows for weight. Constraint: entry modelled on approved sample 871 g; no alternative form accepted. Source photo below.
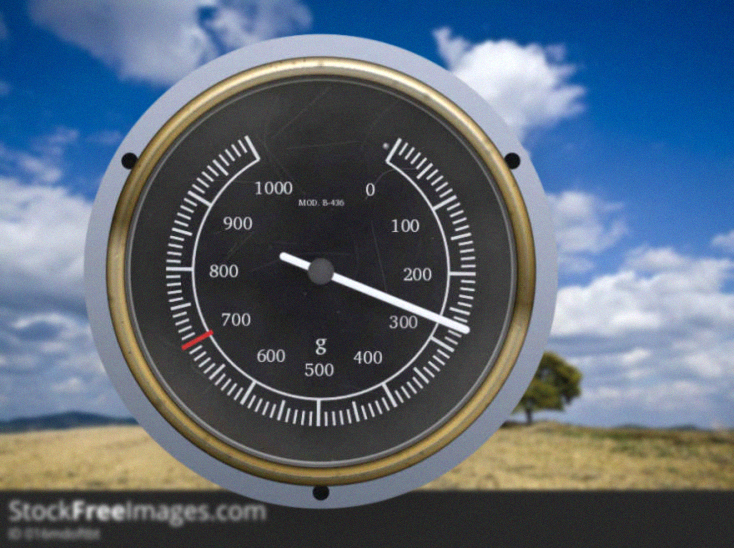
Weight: 270 g
